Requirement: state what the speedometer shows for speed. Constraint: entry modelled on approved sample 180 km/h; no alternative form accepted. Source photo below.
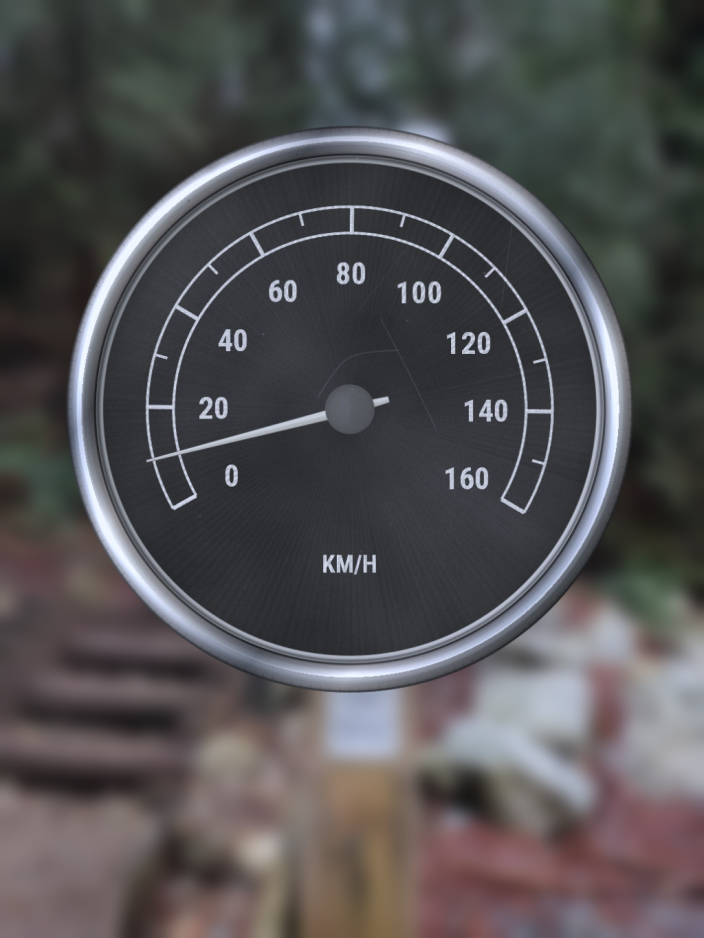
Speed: 10 km/h
